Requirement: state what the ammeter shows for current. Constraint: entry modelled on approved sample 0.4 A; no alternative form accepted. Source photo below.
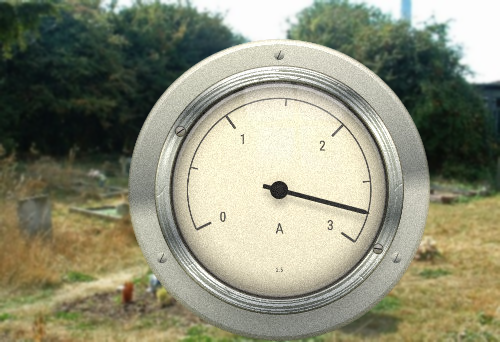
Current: 2.75 A
